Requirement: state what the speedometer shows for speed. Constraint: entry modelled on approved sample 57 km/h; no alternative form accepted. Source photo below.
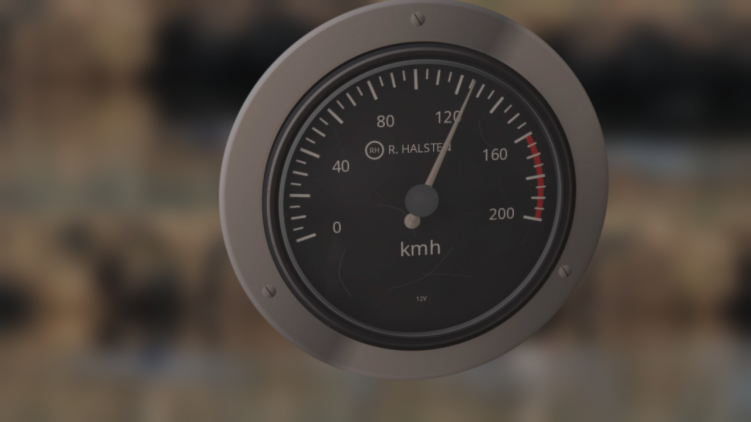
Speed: 125 km/h
